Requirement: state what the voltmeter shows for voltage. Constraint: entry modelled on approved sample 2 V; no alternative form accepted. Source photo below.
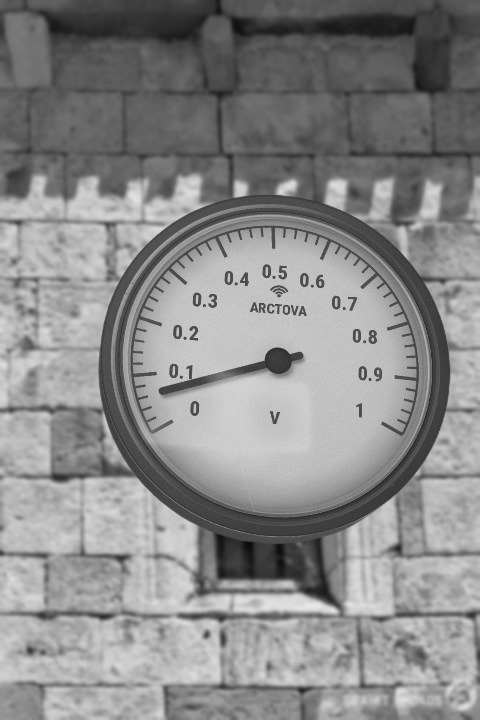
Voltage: 0.06 V
